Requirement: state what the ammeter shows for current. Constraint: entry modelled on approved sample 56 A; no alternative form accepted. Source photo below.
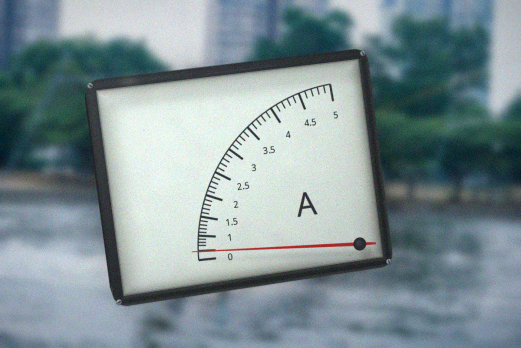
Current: 0.5 A
